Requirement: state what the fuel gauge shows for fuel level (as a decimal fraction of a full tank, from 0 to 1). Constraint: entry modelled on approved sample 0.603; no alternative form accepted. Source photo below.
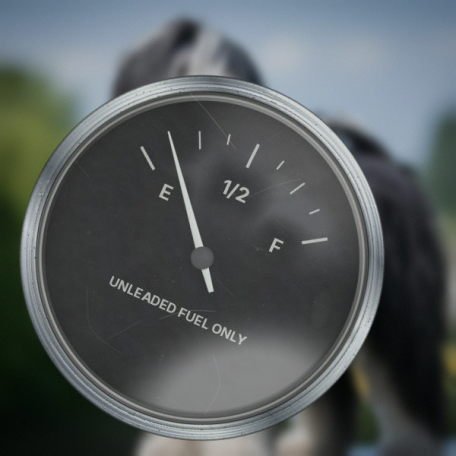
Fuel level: 0.125
